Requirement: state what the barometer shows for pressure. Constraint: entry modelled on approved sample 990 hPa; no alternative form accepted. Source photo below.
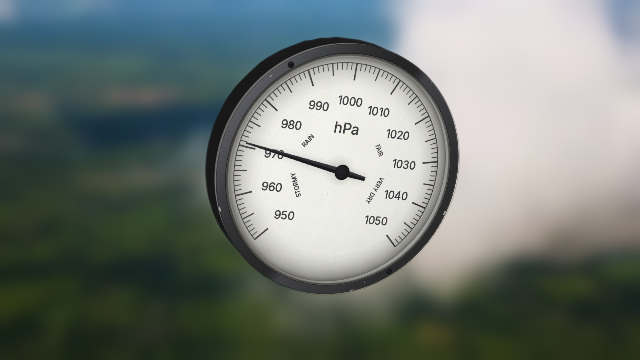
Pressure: 971 hPa
